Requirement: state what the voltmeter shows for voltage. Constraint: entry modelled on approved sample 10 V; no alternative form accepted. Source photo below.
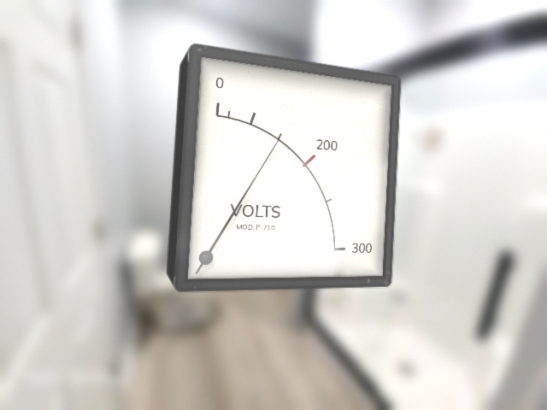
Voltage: 150 V
